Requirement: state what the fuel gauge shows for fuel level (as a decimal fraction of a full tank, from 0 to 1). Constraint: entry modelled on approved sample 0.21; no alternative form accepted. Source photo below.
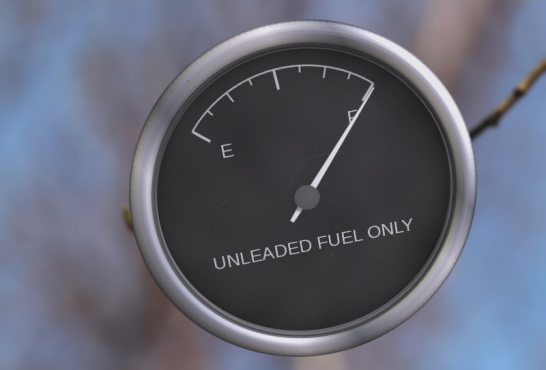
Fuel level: 1
